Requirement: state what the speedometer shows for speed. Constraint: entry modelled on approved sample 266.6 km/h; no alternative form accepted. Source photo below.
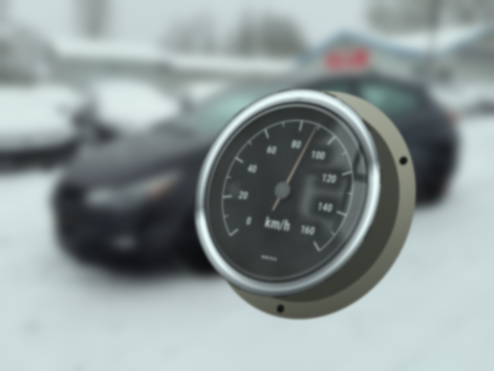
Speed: 90 km/h
